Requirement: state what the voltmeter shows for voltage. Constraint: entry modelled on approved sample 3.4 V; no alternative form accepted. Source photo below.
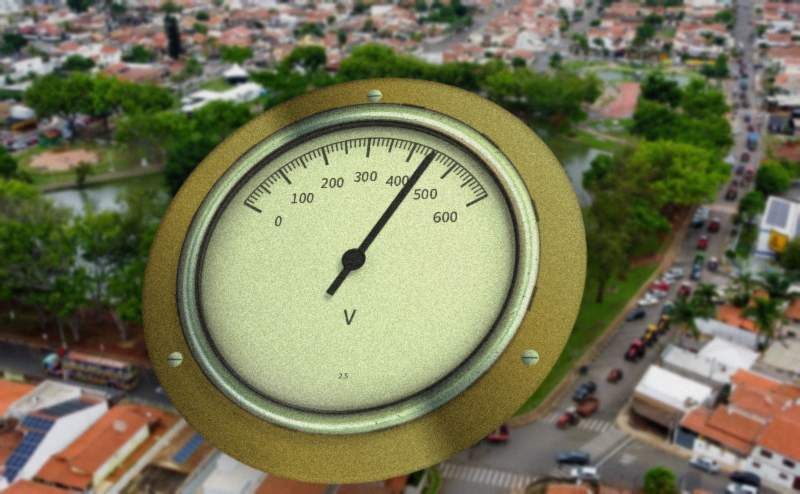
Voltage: 450 V
